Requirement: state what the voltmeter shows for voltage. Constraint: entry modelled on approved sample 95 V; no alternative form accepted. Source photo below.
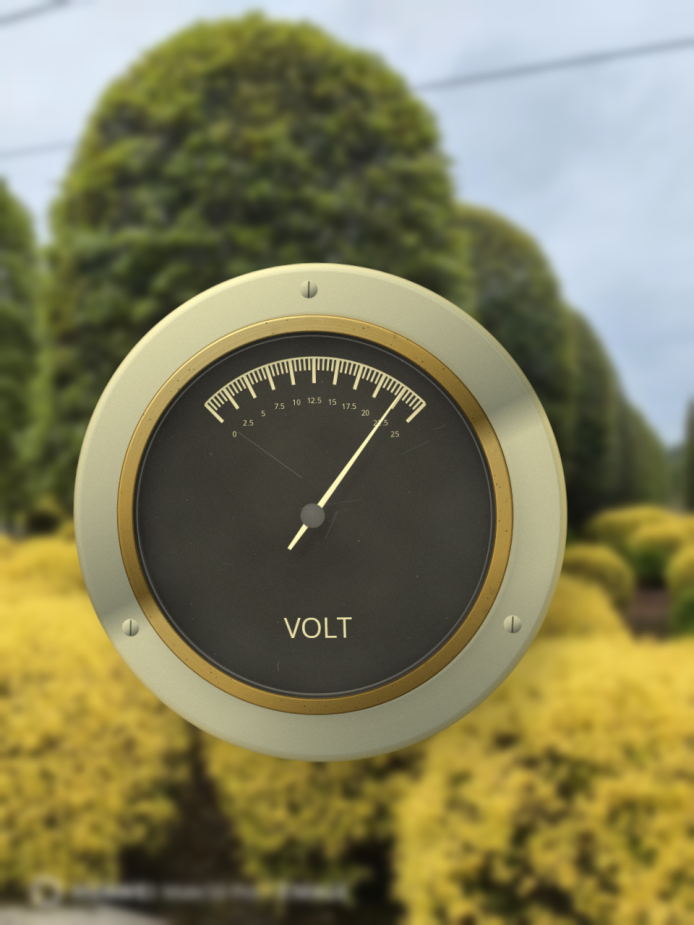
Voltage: 22.5 V
